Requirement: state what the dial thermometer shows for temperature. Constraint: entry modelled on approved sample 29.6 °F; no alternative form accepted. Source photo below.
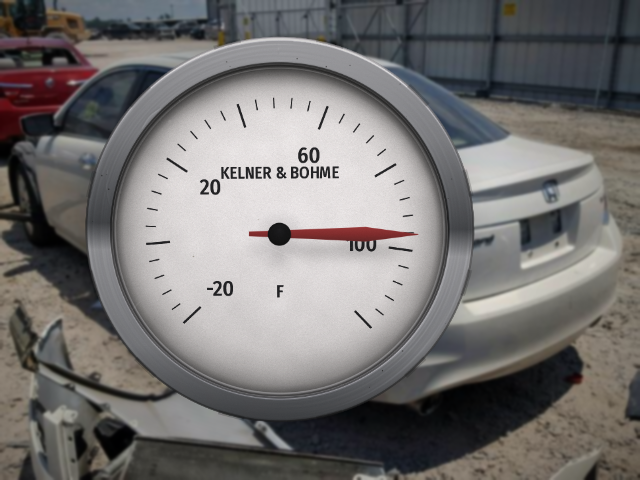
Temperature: 96 °F
